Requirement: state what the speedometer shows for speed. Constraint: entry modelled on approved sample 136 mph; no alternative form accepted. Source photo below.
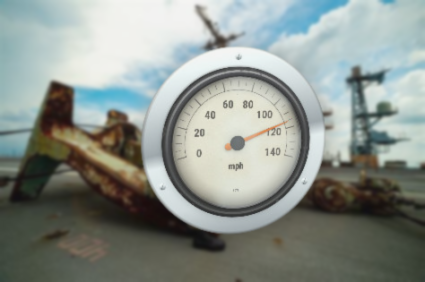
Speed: 115 mph
